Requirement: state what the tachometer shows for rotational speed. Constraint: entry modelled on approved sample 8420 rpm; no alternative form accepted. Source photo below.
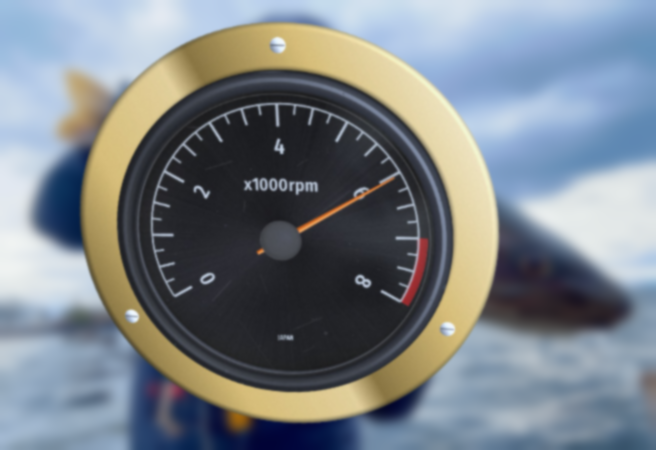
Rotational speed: 6000 rpm
